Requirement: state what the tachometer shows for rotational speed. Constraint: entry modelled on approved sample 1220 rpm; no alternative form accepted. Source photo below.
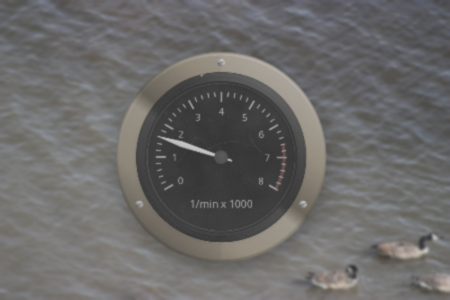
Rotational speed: 1600 rpm
